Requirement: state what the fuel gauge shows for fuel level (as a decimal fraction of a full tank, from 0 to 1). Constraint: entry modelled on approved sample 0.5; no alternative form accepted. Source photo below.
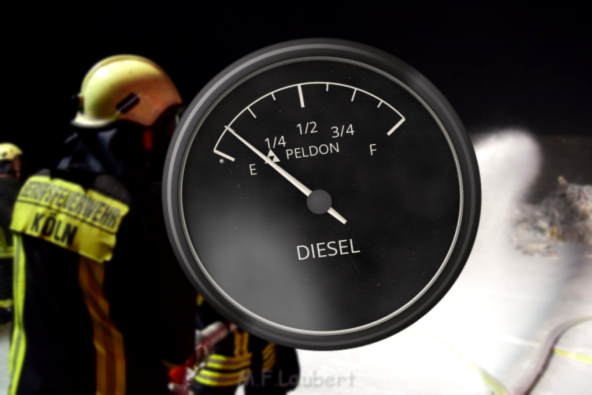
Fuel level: 0.125
